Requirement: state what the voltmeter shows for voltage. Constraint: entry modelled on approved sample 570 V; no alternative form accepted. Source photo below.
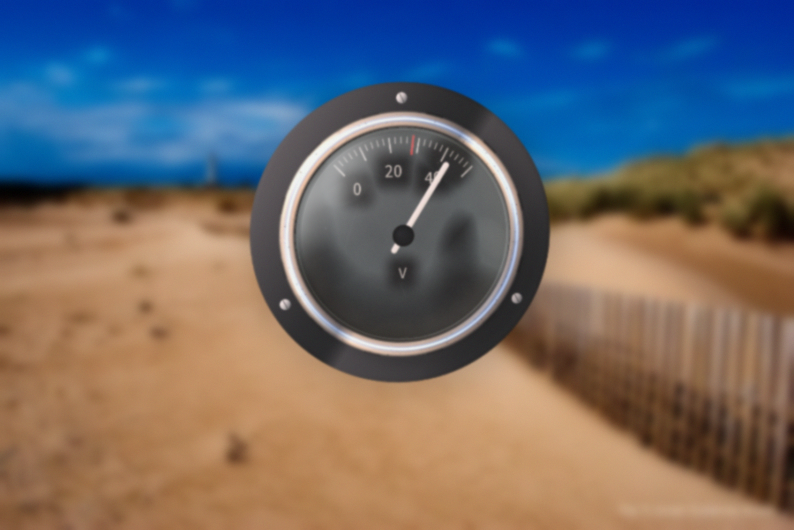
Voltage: 42 V
